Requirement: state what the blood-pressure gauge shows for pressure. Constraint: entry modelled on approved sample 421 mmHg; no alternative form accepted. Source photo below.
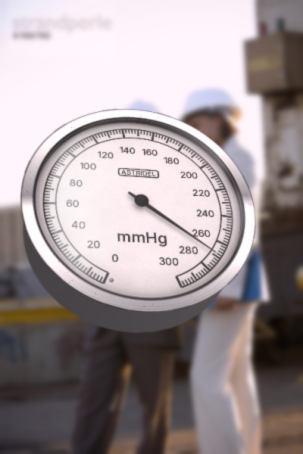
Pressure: 270 mmHg
